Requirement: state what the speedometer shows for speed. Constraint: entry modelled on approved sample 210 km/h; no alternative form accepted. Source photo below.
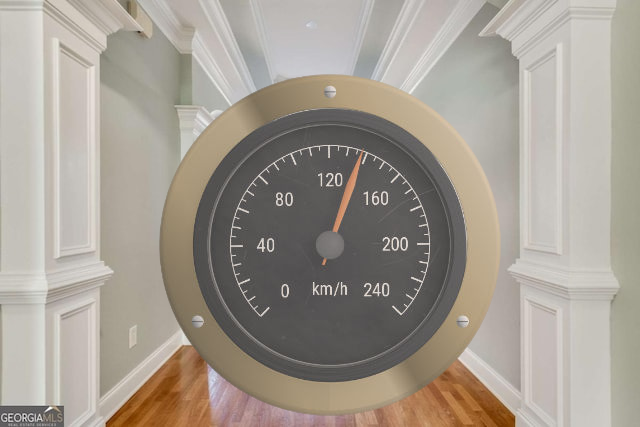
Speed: 137.5 km/h
